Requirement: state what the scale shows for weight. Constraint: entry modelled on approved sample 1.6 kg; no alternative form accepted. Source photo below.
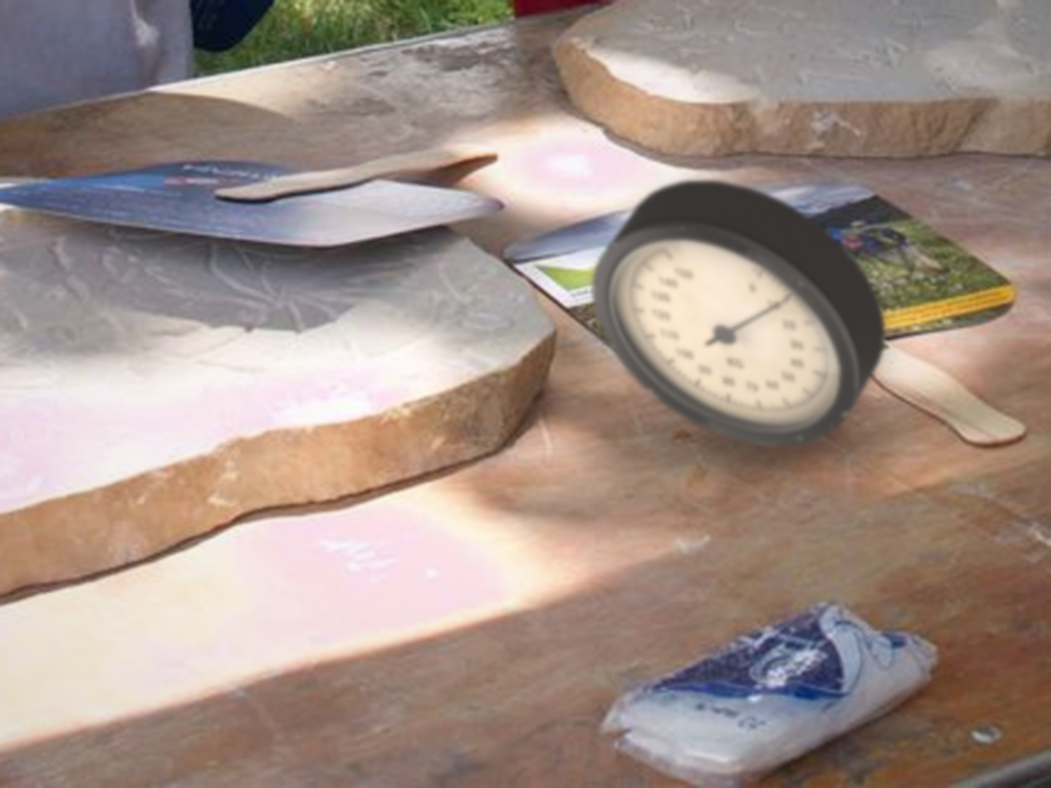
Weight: 10 kg
